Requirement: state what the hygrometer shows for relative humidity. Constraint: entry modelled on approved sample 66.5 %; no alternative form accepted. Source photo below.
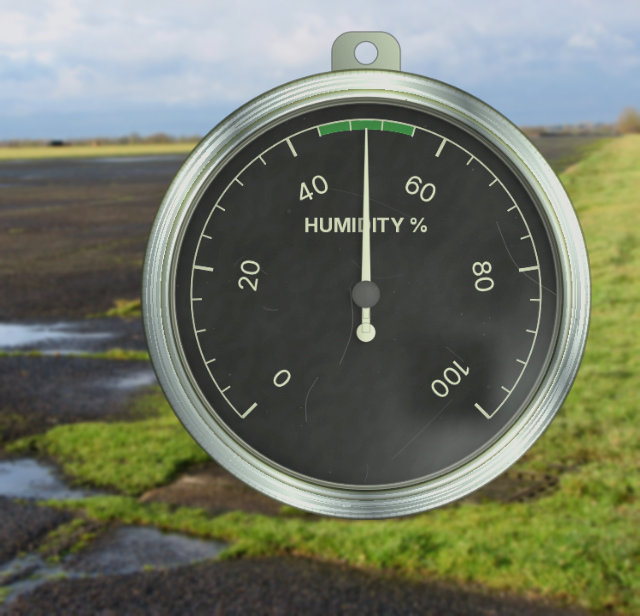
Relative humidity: 50 %
